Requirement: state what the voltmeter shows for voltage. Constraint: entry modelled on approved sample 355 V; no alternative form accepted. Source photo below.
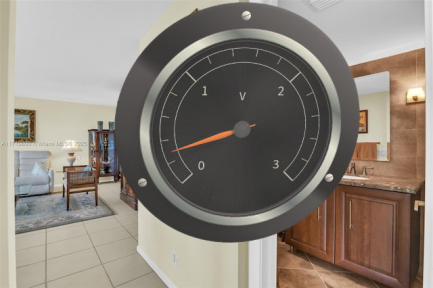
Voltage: 0.3 V
